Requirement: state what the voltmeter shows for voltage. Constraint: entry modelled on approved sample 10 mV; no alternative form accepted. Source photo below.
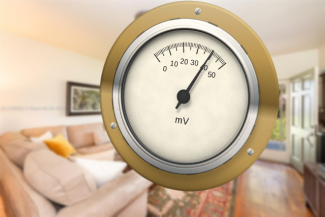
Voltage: 40 mV
